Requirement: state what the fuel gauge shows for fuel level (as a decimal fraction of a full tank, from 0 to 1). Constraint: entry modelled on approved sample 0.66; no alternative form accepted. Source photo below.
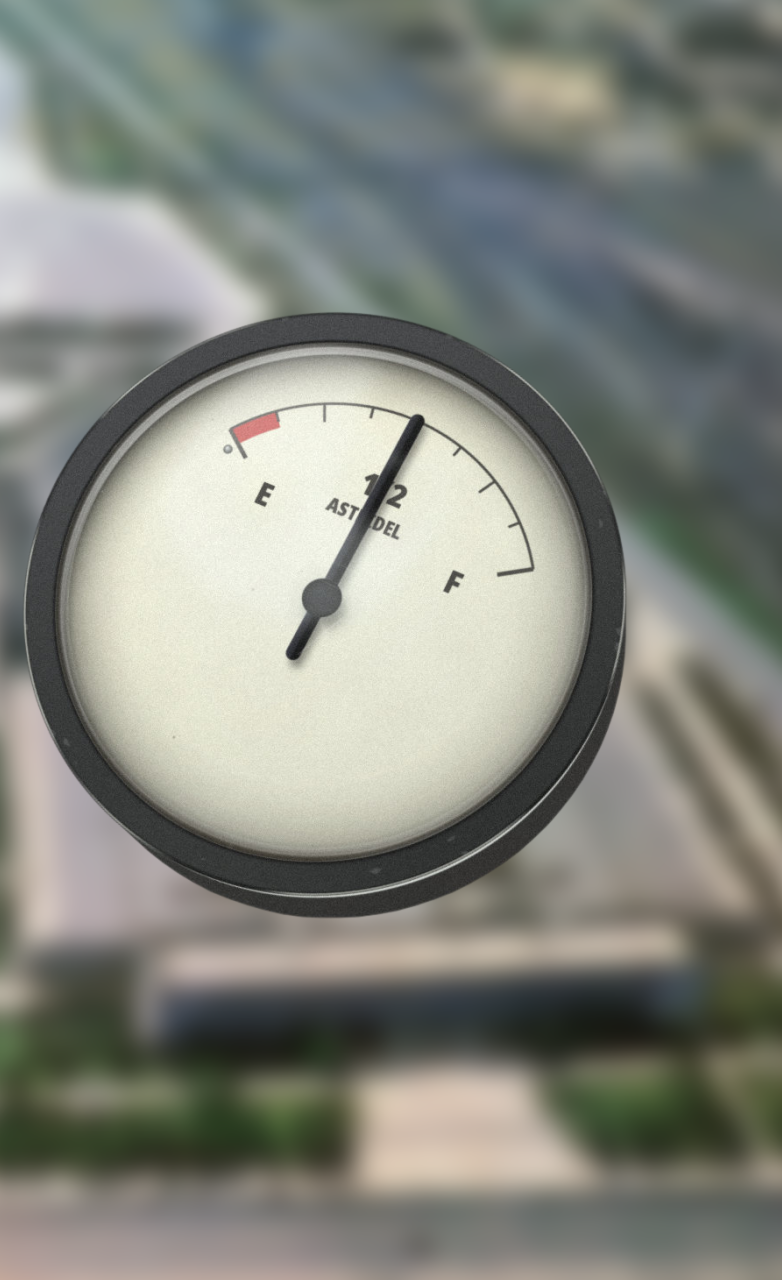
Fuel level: 0.5
